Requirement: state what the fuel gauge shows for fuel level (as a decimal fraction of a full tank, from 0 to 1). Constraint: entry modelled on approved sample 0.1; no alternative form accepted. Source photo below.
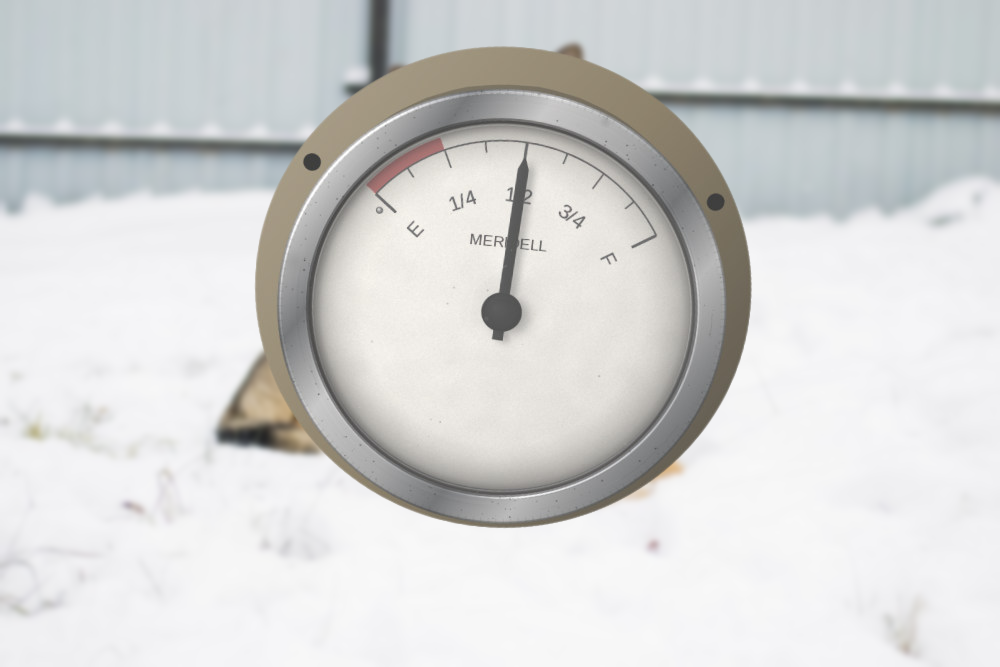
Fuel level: 0.5
